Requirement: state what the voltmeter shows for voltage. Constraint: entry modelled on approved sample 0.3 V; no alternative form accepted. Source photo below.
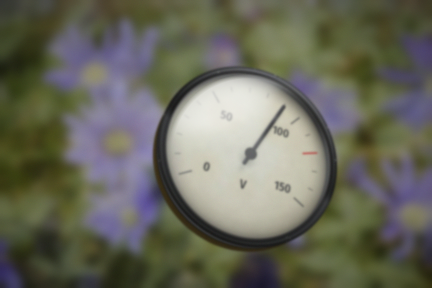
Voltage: 90 V
